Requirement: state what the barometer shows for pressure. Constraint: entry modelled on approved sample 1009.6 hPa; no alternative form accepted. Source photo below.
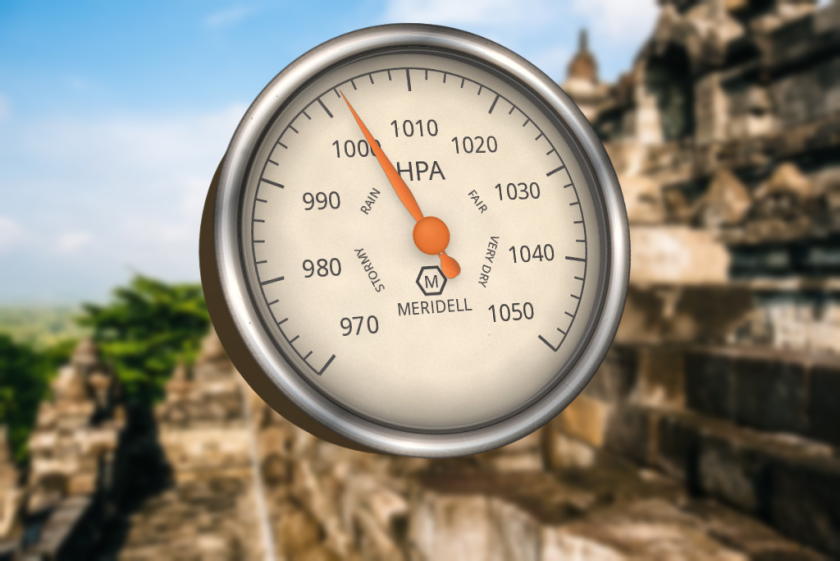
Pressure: 1002 hPa
